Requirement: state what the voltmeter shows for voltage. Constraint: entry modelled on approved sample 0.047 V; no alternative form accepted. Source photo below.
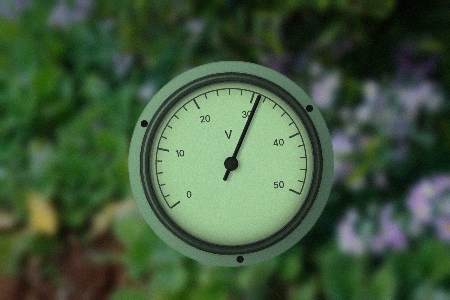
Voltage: 31 V
